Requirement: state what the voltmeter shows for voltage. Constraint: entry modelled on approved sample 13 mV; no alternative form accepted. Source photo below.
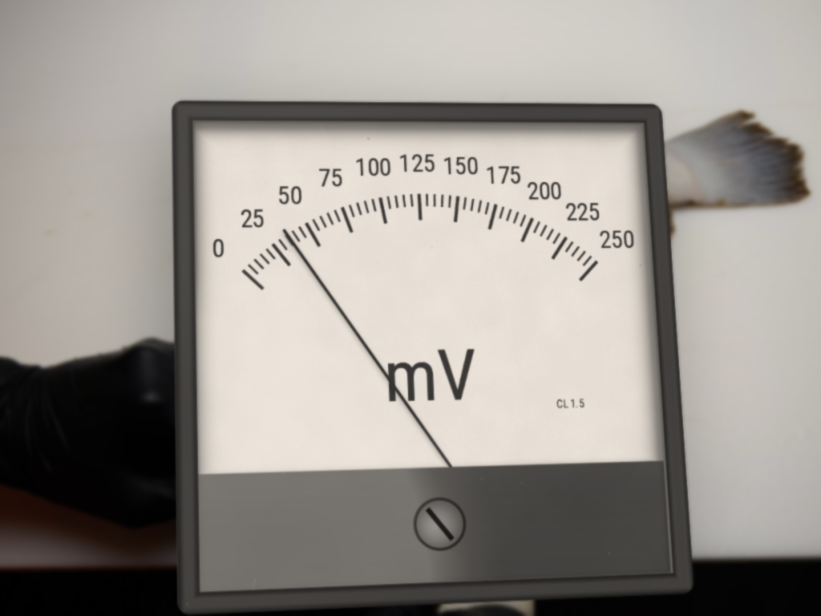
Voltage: 35 mV
